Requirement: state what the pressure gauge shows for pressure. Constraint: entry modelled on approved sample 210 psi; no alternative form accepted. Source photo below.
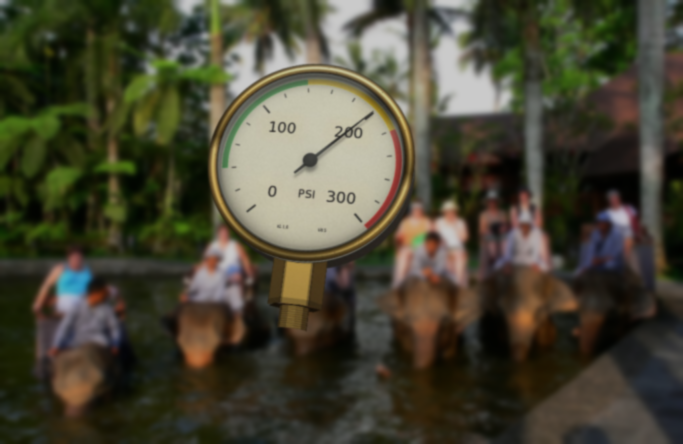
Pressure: 200 psi
